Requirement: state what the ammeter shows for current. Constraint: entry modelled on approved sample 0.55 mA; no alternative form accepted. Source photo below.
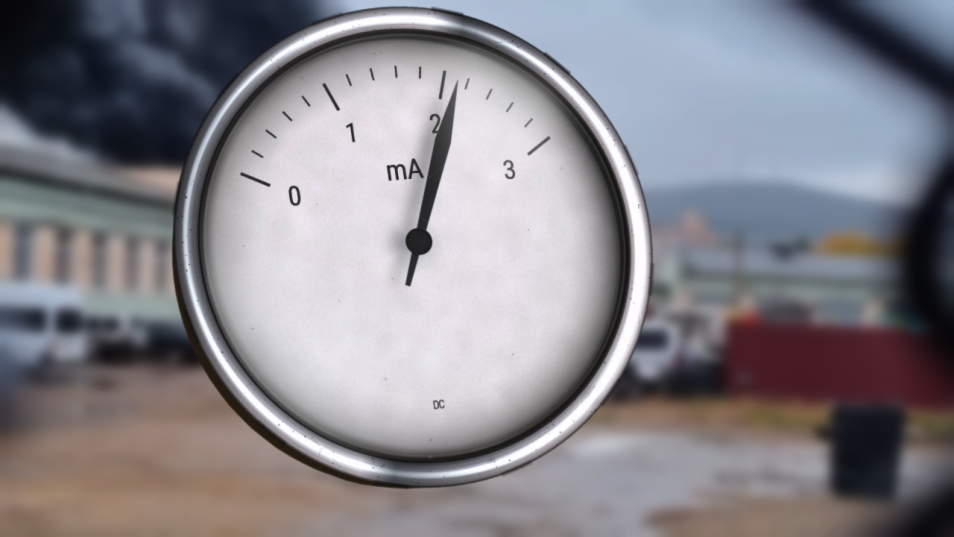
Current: 2.1 mA
